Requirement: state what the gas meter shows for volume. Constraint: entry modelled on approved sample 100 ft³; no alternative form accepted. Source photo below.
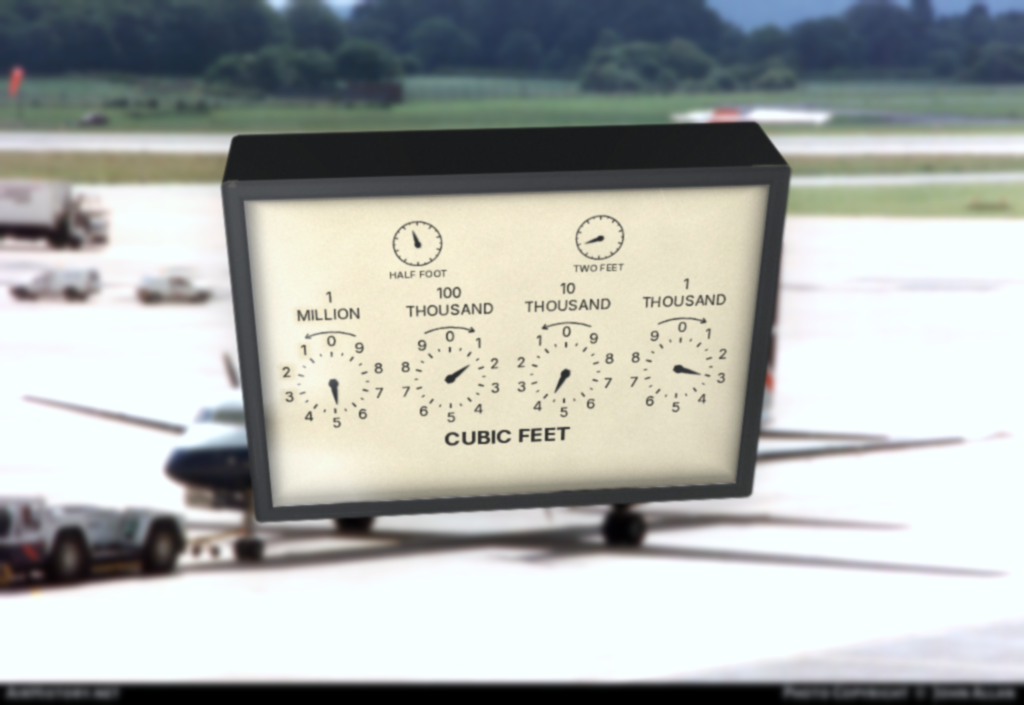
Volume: 514300 ft³
